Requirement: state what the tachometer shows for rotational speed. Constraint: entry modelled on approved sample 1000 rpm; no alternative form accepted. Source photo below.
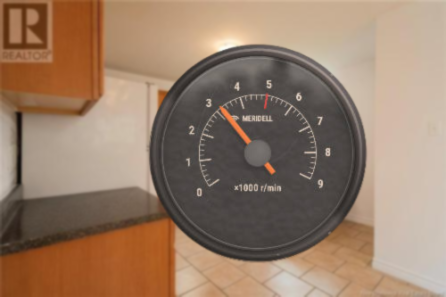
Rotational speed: 3200 rpm
